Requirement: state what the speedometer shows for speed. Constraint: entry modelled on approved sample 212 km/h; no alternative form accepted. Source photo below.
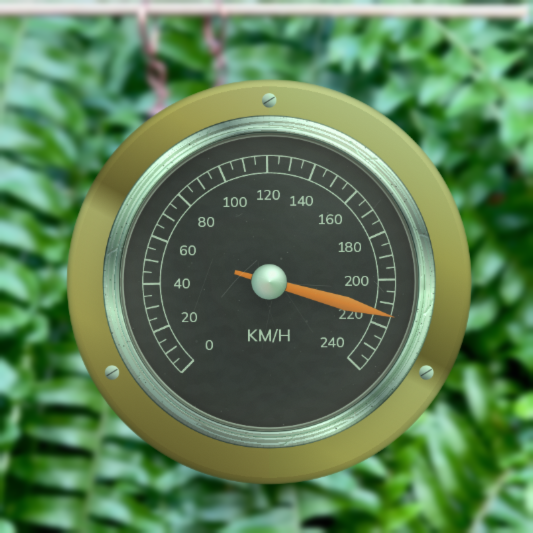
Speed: 215 km/h
